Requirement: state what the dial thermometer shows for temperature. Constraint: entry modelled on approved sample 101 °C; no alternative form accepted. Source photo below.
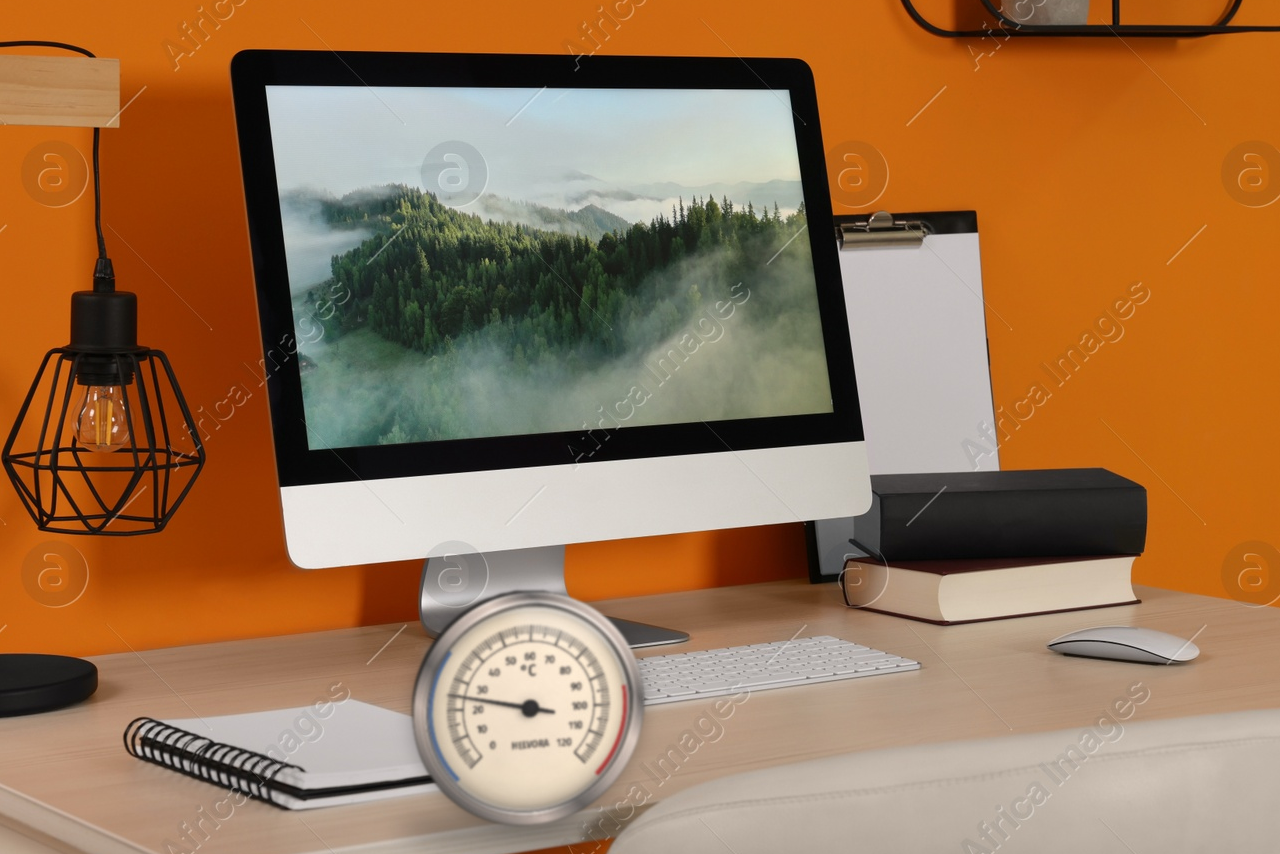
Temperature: 25 °C
